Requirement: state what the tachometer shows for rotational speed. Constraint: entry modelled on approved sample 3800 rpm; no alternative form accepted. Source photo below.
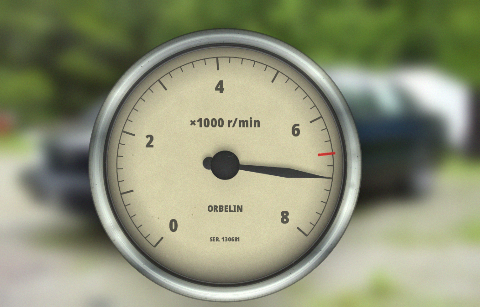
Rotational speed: 7000 rpm
